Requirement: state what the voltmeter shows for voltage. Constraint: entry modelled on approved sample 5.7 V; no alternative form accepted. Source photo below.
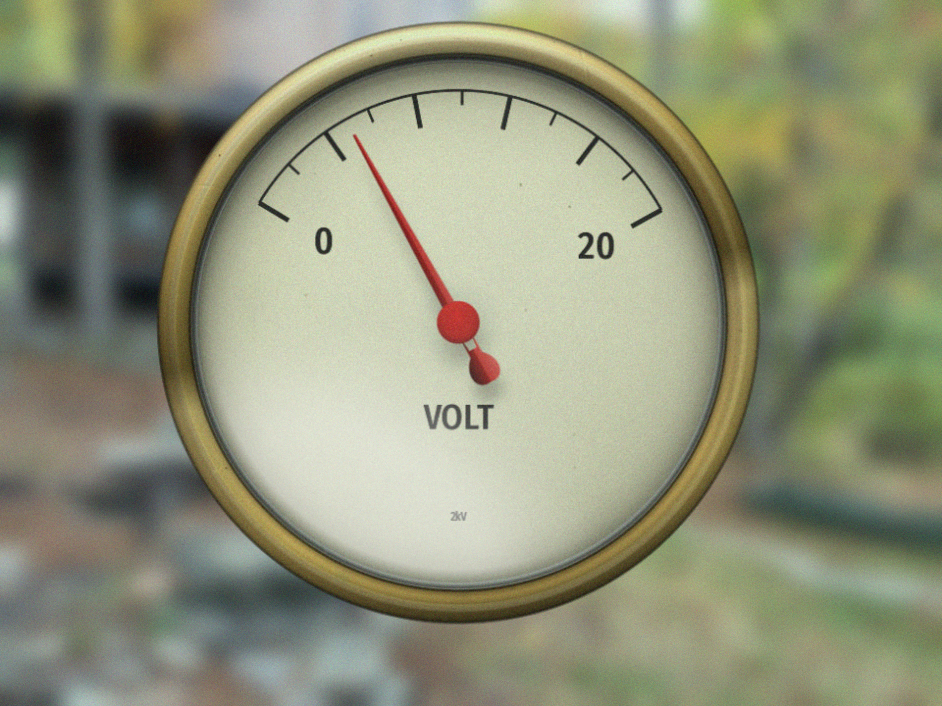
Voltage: 5 V
